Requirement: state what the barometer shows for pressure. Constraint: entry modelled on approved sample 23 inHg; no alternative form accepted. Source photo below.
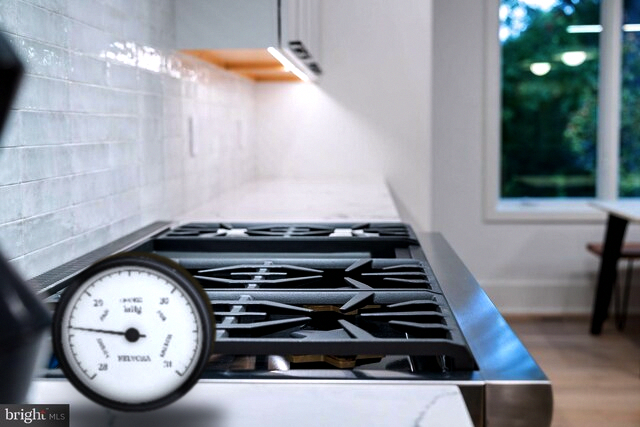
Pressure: 28.6 inHg
